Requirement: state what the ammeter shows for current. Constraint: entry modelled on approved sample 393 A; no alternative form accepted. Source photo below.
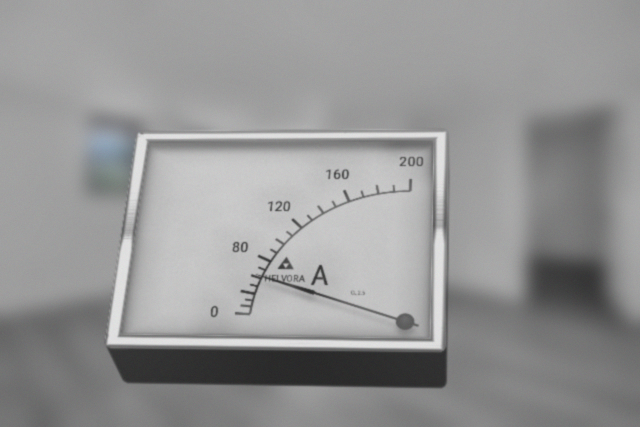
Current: 60 A
